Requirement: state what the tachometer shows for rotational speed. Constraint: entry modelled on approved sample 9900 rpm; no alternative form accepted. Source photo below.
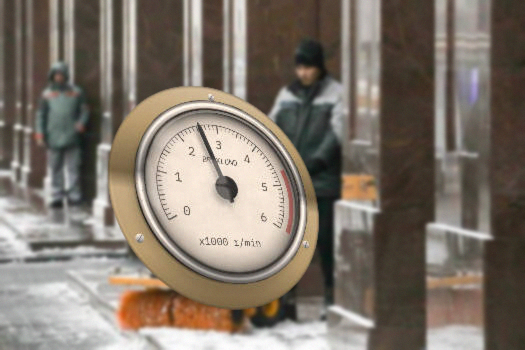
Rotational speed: 2500 rpm
